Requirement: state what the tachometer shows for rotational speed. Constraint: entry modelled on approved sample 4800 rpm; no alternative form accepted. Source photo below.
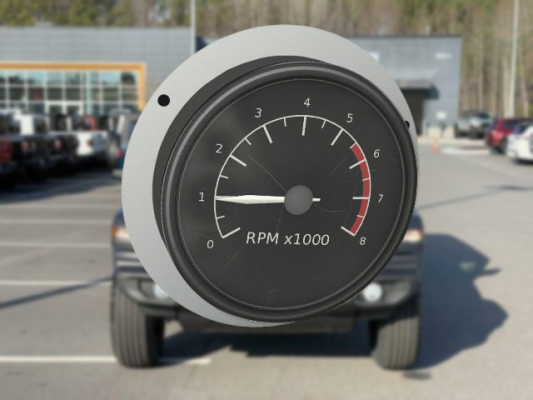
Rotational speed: 1000 rpm
